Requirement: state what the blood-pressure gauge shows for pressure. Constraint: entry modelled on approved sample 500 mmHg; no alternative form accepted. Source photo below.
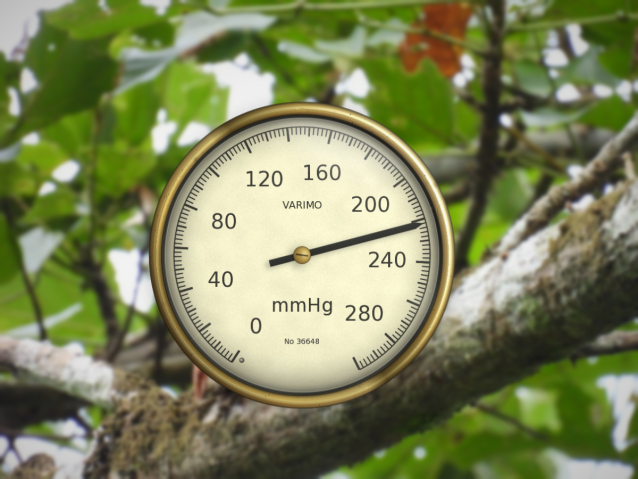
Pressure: 222 mmHg
